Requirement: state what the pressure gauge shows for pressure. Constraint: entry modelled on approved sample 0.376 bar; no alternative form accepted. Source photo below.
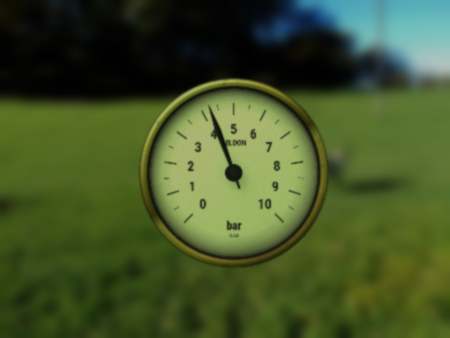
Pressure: 4.25 bar
